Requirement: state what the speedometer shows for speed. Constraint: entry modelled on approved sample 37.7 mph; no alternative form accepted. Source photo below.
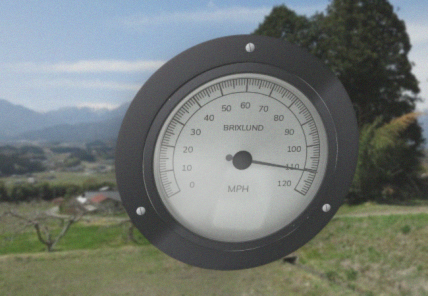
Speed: 110 mph
